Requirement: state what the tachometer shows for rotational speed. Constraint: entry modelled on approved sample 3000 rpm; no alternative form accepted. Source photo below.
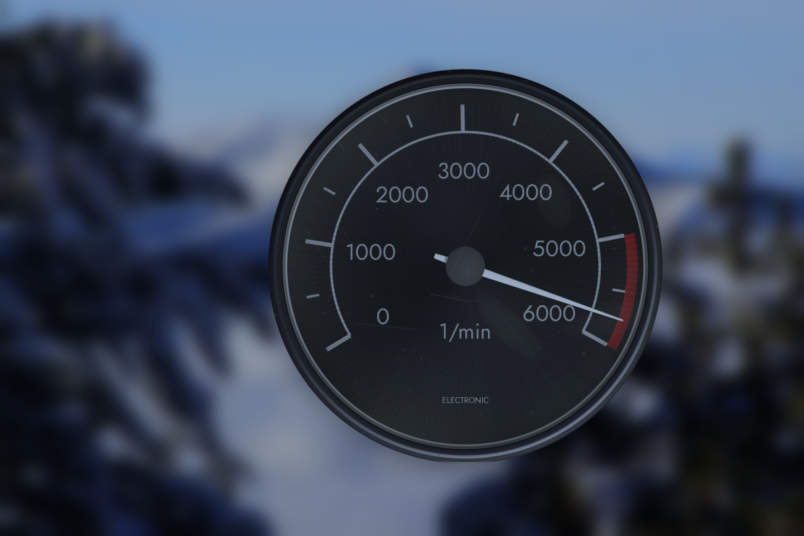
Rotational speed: 5750 rpm
